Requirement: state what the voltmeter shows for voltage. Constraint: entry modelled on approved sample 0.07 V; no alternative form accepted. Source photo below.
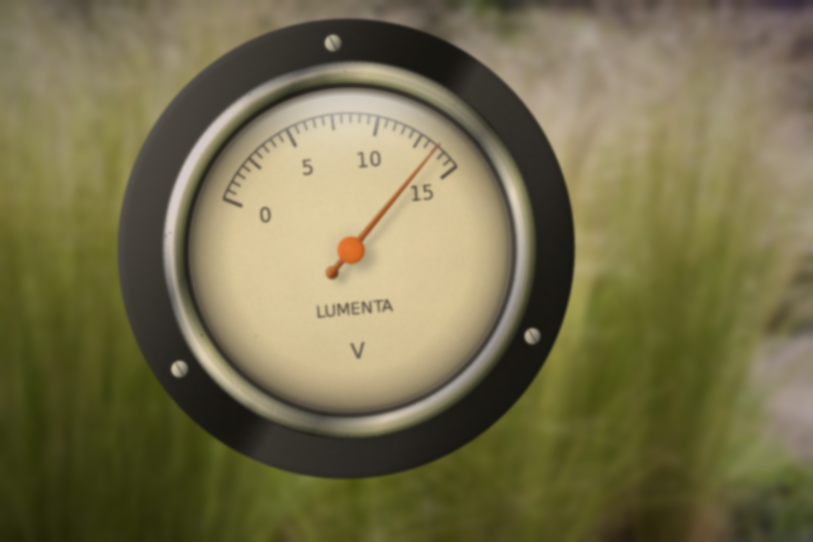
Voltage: 13.5 V
